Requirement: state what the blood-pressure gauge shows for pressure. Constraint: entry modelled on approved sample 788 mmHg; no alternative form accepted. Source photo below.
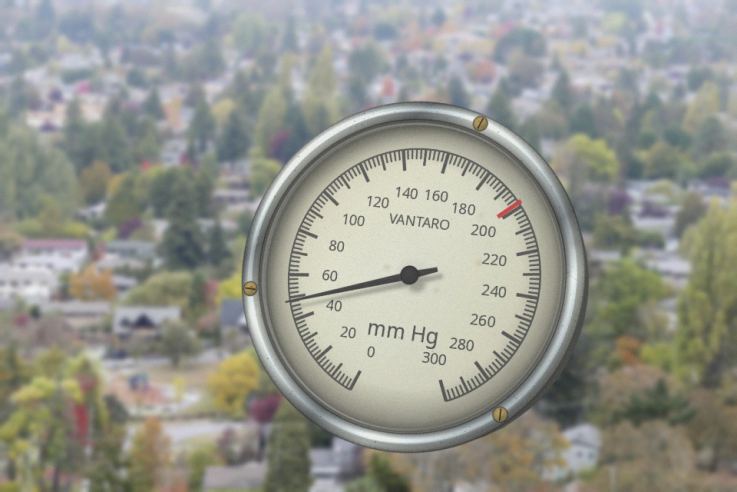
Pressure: 48 mmHg
